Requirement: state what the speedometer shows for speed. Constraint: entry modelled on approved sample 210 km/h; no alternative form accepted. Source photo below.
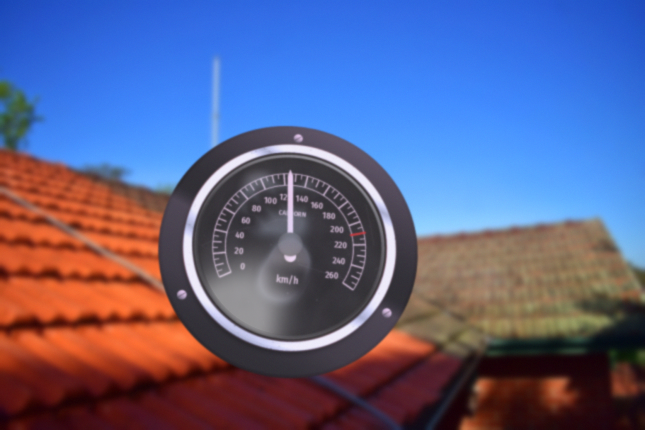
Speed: 125 km/h
